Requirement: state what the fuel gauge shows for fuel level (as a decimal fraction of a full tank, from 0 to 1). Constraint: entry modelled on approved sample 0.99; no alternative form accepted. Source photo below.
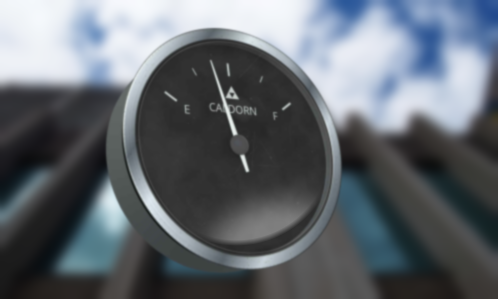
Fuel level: 0.375
